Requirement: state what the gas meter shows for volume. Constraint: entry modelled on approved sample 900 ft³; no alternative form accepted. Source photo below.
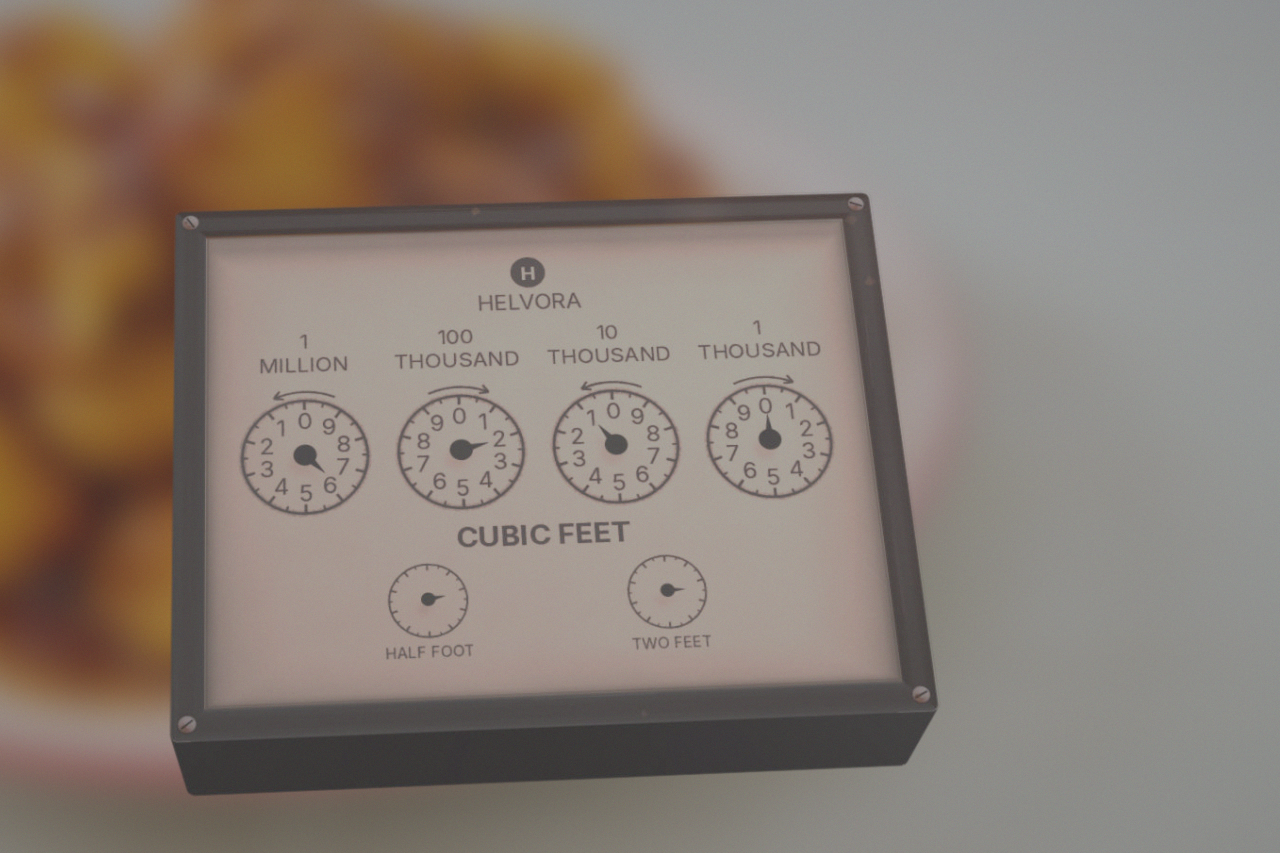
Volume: 621000 ft³
